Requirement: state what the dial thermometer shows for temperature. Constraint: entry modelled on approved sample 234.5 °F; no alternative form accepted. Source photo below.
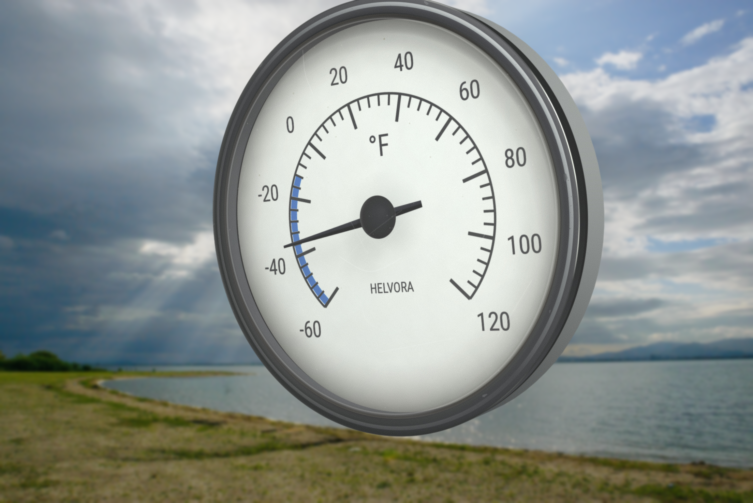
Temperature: -36 °F
